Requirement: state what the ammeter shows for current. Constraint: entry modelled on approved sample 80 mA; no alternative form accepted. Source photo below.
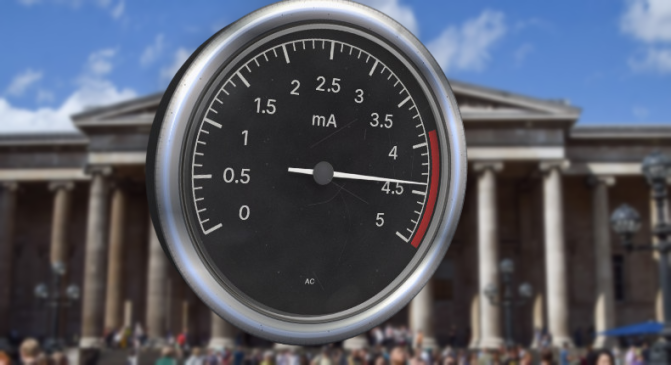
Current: 4.4 mA
